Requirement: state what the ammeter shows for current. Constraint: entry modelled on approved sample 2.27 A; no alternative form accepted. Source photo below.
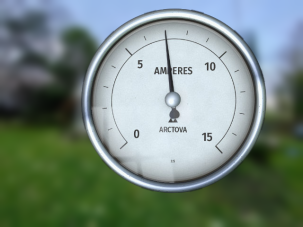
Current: 7 A
